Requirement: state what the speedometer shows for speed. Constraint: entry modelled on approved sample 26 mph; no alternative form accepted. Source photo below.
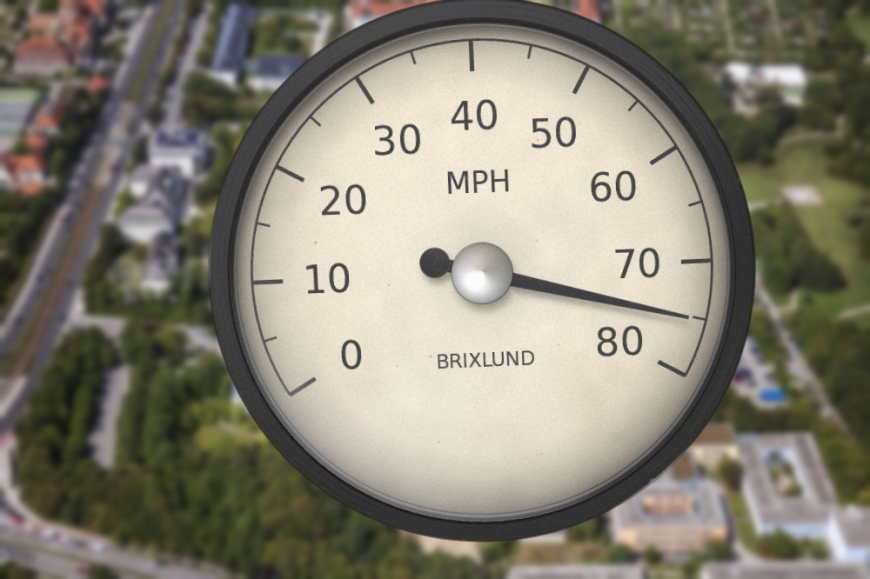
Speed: 75 mph
